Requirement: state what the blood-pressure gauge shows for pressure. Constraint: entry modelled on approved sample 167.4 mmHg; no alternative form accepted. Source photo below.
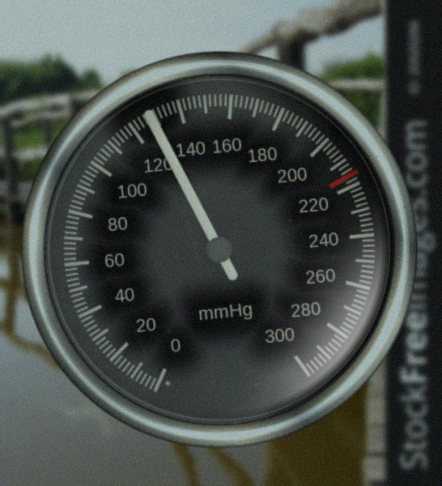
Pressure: 128 mmHg
